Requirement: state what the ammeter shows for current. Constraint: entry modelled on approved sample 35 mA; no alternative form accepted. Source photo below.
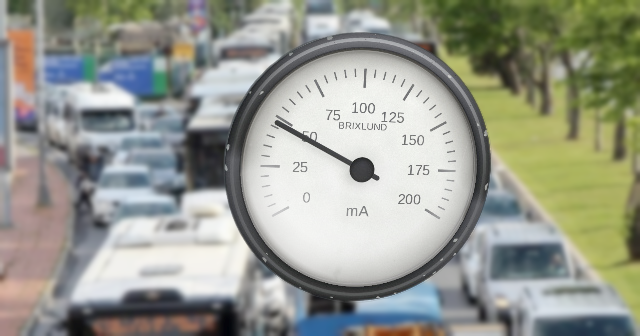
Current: 47.5 mA
